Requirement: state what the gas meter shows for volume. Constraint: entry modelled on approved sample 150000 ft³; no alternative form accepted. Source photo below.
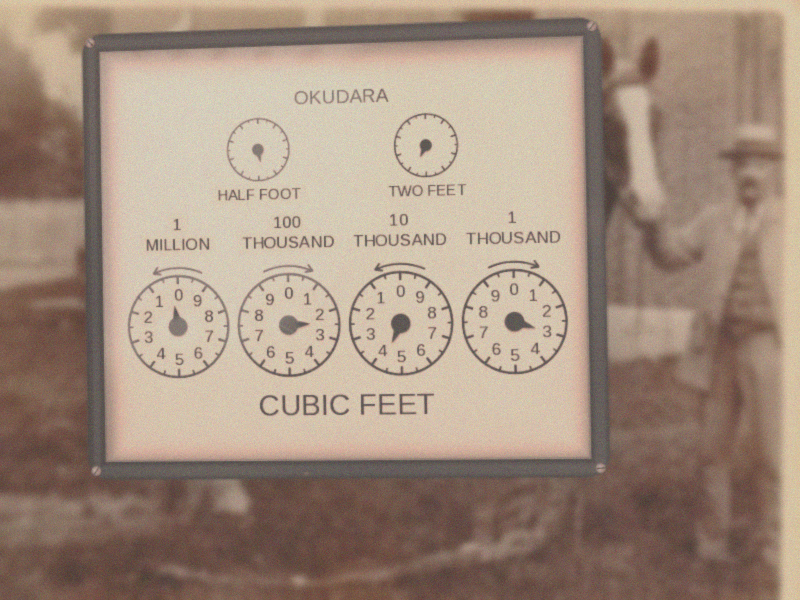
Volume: 24300 ft³
